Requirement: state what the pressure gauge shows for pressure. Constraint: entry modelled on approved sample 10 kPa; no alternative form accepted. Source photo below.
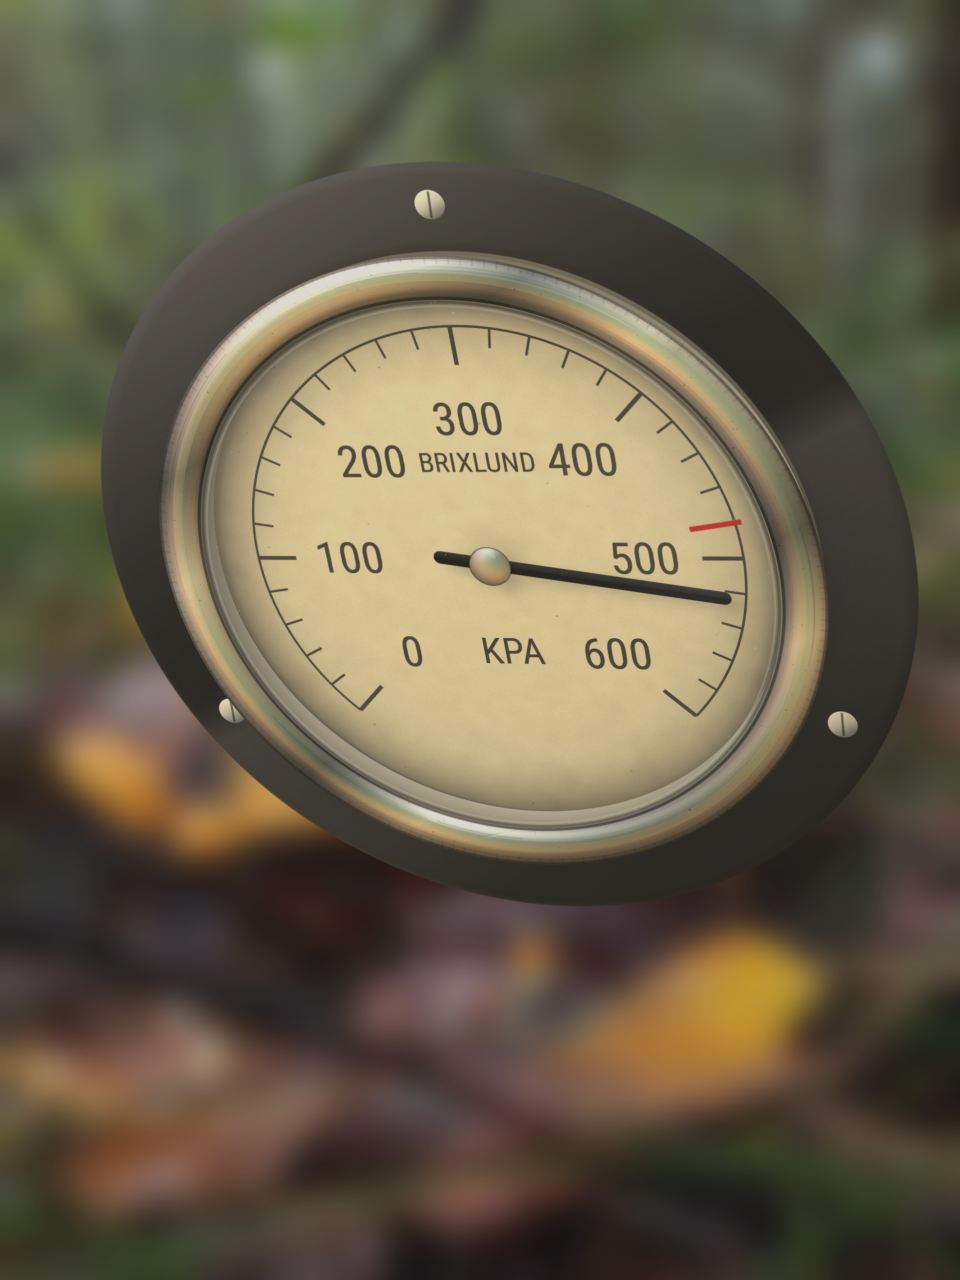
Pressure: 520 kPa
